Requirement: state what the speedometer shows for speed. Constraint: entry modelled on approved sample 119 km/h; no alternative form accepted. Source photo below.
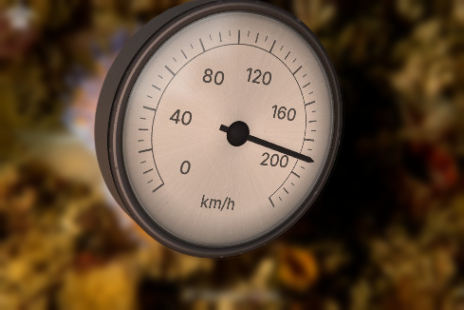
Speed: 190 km/h
